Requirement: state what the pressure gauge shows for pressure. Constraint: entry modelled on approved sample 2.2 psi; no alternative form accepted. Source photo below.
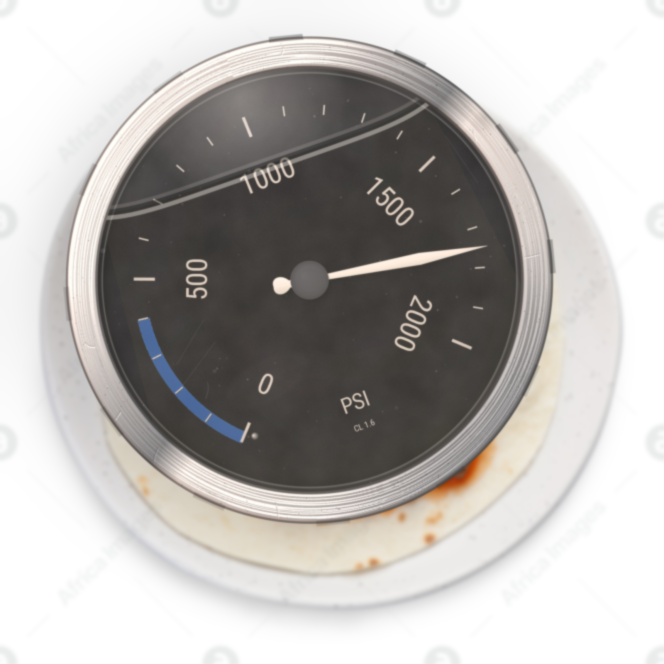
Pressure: 1750 psi
